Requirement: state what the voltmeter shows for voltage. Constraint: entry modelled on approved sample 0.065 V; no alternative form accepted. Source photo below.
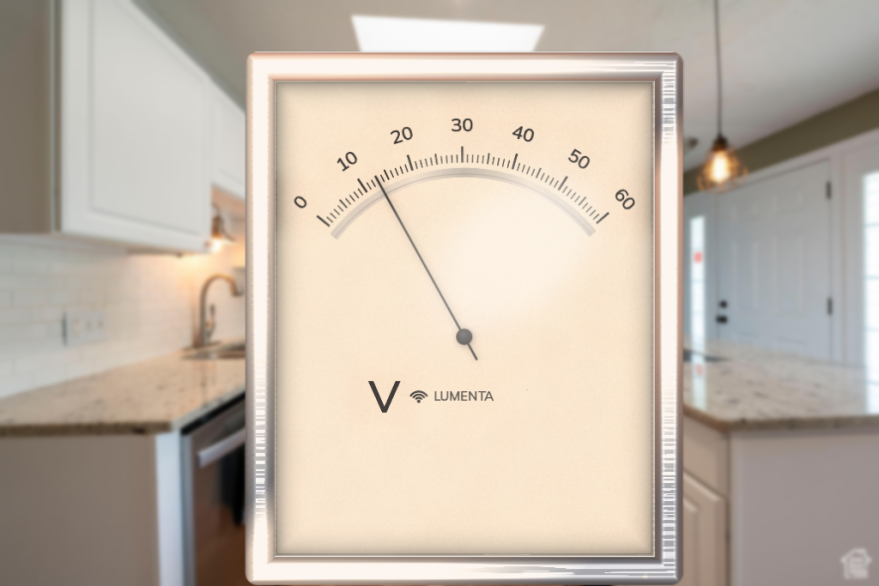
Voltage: 13 V
